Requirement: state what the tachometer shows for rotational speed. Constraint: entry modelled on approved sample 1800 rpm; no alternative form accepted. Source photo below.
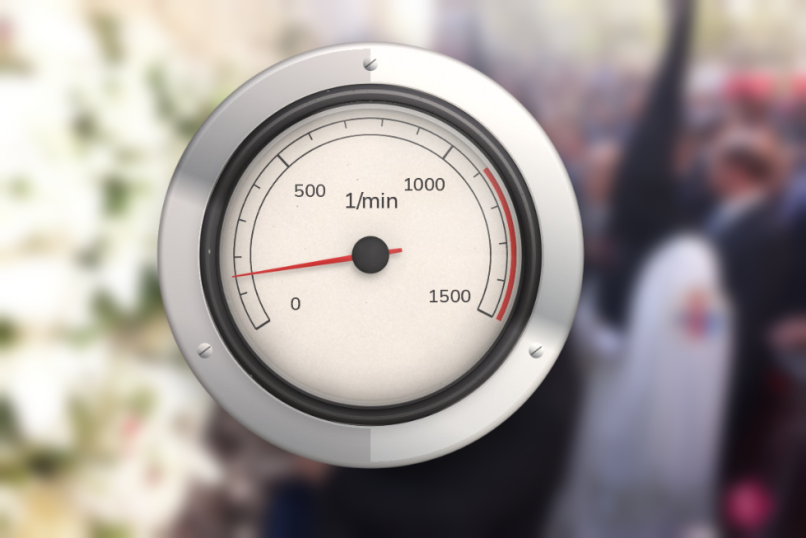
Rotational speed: 150 rpm
